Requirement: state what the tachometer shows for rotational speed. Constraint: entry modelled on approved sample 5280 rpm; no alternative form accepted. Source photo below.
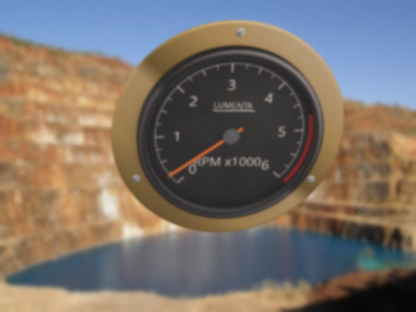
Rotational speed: 250 rpm
